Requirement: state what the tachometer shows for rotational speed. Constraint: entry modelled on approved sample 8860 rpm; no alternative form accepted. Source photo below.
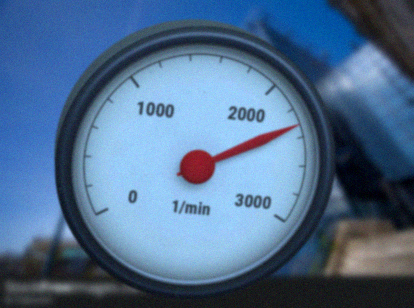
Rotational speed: 2300 rpm
